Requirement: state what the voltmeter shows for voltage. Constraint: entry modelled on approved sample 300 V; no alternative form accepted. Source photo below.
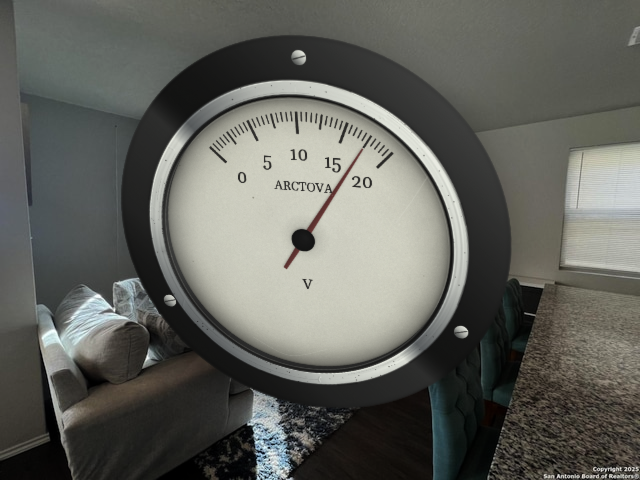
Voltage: 17.5 V
